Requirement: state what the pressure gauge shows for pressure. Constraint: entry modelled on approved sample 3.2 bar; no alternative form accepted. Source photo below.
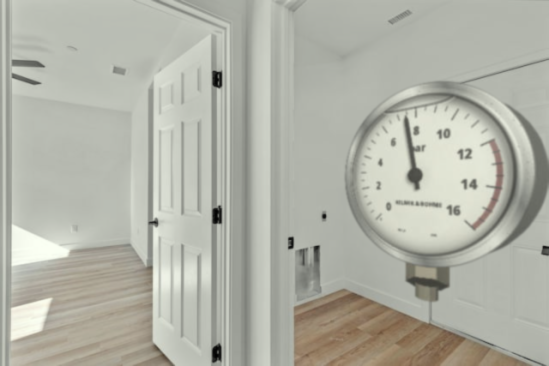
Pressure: 7.5 bar
